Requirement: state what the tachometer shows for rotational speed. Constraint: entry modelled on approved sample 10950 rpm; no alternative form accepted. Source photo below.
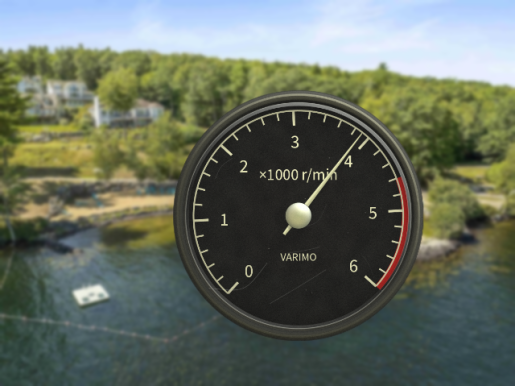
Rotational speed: 3900 rpm
